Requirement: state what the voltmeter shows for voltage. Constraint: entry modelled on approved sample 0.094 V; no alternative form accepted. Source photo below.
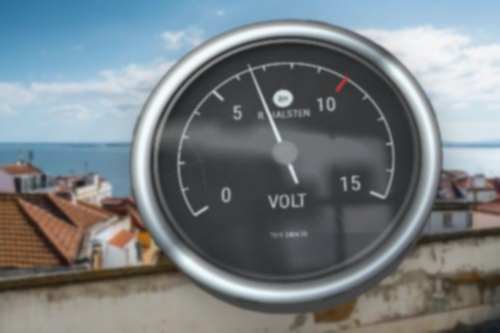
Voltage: 6.5 V
